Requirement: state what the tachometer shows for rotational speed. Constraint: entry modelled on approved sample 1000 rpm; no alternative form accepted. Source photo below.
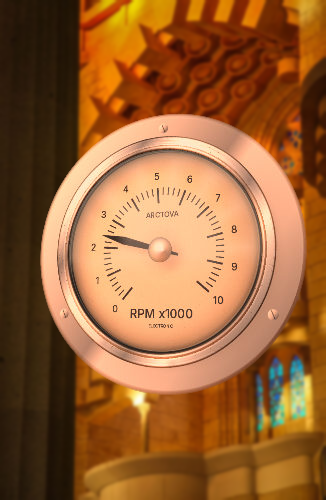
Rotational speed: 2400 rpm
